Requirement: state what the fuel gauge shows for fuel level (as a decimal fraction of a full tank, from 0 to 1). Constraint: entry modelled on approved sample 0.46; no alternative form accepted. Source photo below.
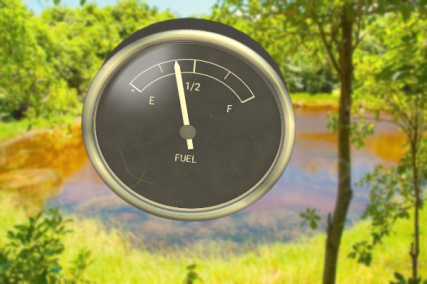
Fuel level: 0.375
